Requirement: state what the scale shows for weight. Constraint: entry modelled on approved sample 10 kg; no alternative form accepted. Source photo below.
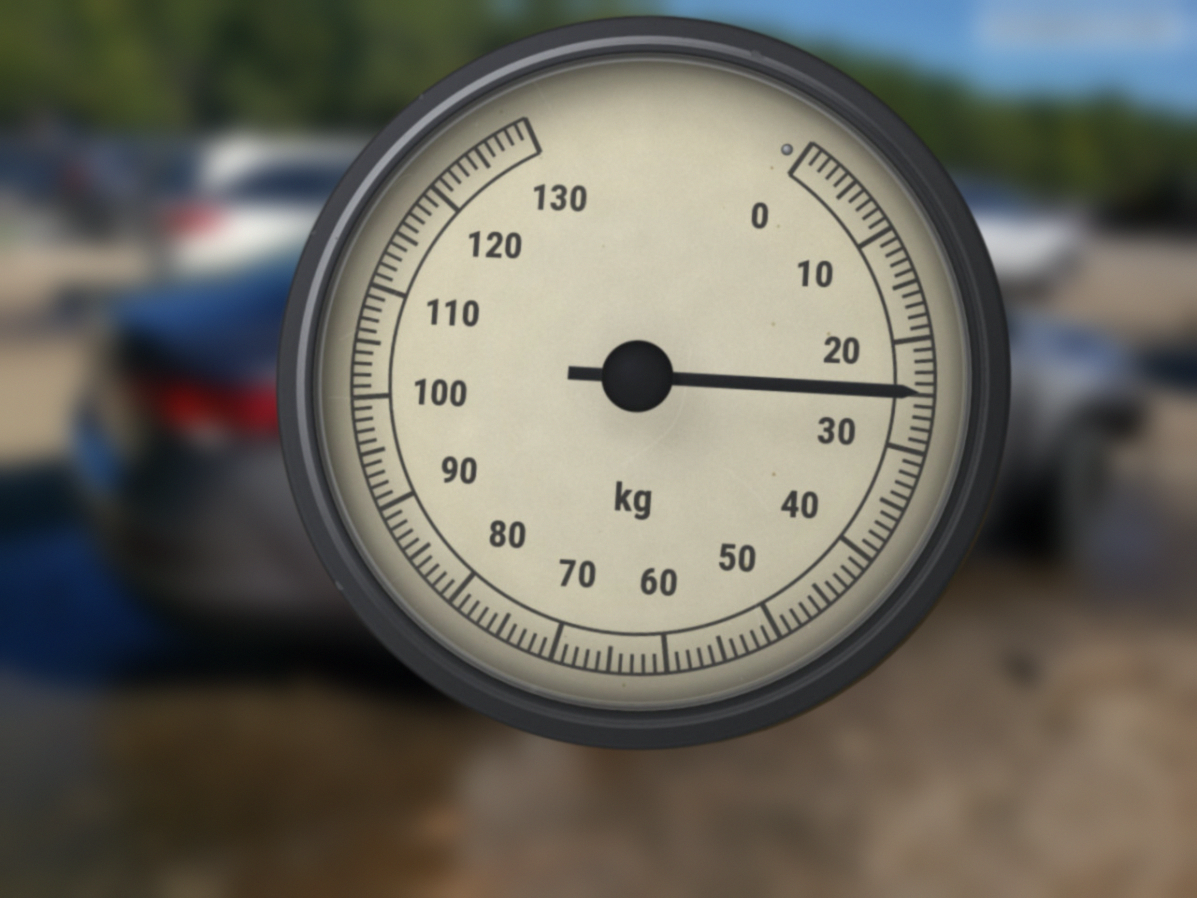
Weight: 25 kg
